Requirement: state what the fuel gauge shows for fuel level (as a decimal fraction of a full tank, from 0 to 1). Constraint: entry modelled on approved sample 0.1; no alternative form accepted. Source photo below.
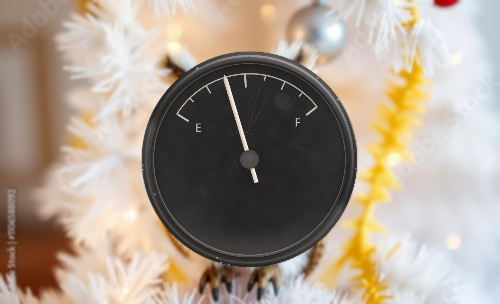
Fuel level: 0.375
